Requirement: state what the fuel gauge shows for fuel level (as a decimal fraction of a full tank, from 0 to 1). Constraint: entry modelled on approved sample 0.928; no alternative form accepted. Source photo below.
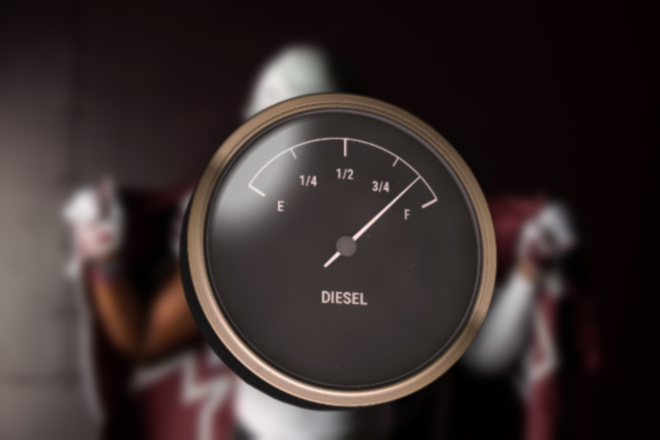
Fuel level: 0.875
